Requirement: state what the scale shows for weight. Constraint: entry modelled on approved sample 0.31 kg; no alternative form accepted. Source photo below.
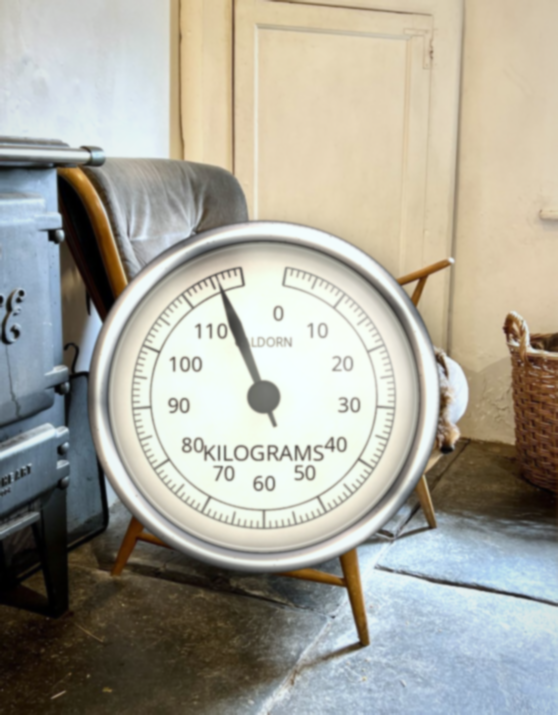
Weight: 116 kg
